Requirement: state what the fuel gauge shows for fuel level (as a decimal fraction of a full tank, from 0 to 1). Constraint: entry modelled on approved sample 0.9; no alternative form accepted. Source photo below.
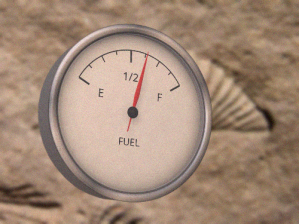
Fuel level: 0.625
